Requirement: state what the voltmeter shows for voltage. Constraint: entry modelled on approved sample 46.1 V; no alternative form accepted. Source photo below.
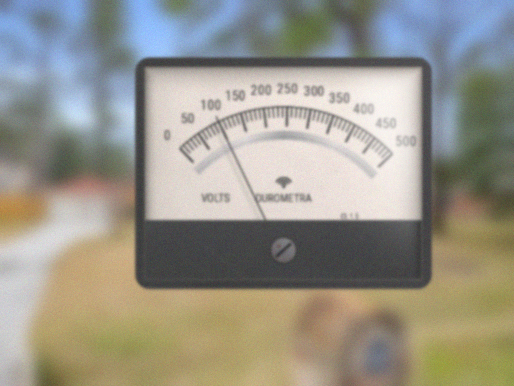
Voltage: 100 V
